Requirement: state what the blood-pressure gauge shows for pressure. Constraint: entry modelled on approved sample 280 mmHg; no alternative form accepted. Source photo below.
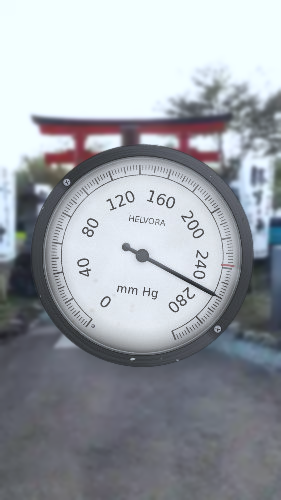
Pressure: 260 mmHg
